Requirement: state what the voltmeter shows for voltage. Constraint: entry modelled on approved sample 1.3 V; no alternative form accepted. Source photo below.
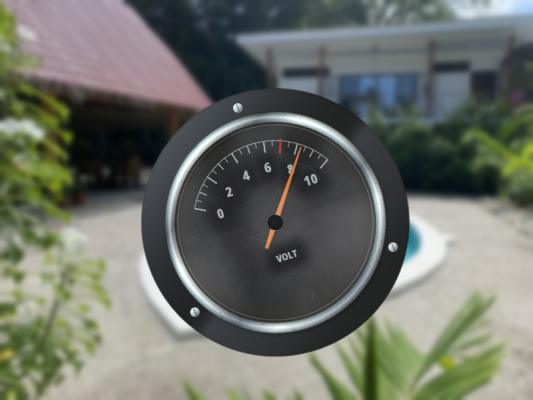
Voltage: 8.25 V
